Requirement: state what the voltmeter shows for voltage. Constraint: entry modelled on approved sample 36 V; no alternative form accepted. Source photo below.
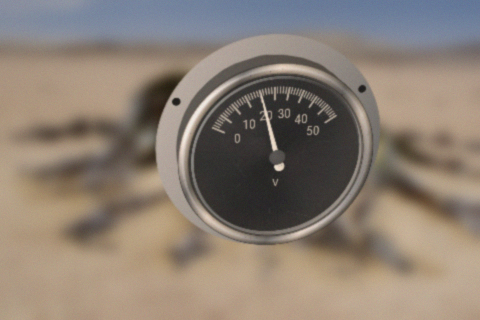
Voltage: 20 V
